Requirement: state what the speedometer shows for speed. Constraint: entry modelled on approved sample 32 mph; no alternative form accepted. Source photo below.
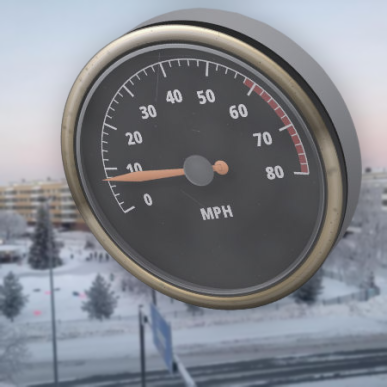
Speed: 8 mph
